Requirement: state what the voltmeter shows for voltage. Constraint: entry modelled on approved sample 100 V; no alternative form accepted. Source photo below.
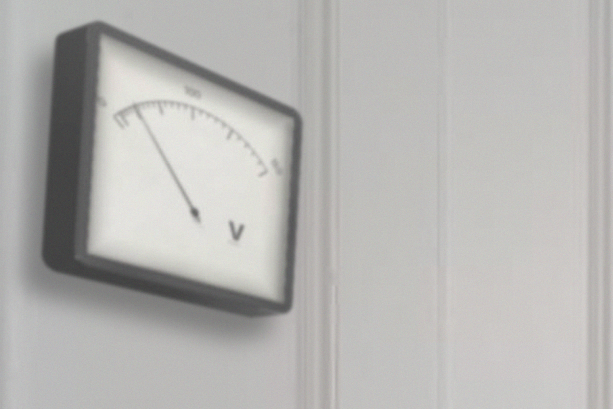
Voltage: 50 V
